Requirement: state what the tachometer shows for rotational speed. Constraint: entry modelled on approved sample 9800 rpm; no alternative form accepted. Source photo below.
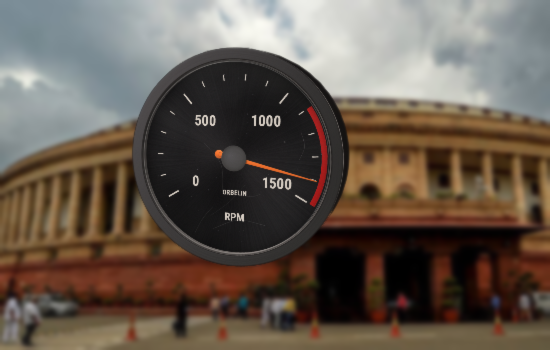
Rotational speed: 1400 rpm
